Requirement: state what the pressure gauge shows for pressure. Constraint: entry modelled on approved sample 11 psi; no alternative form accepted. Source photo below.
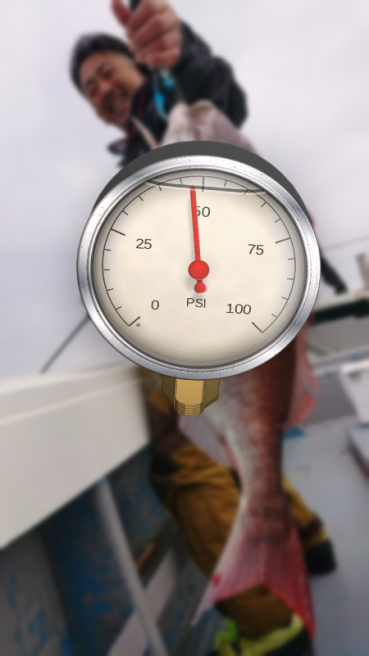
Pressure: 47.5 psi
